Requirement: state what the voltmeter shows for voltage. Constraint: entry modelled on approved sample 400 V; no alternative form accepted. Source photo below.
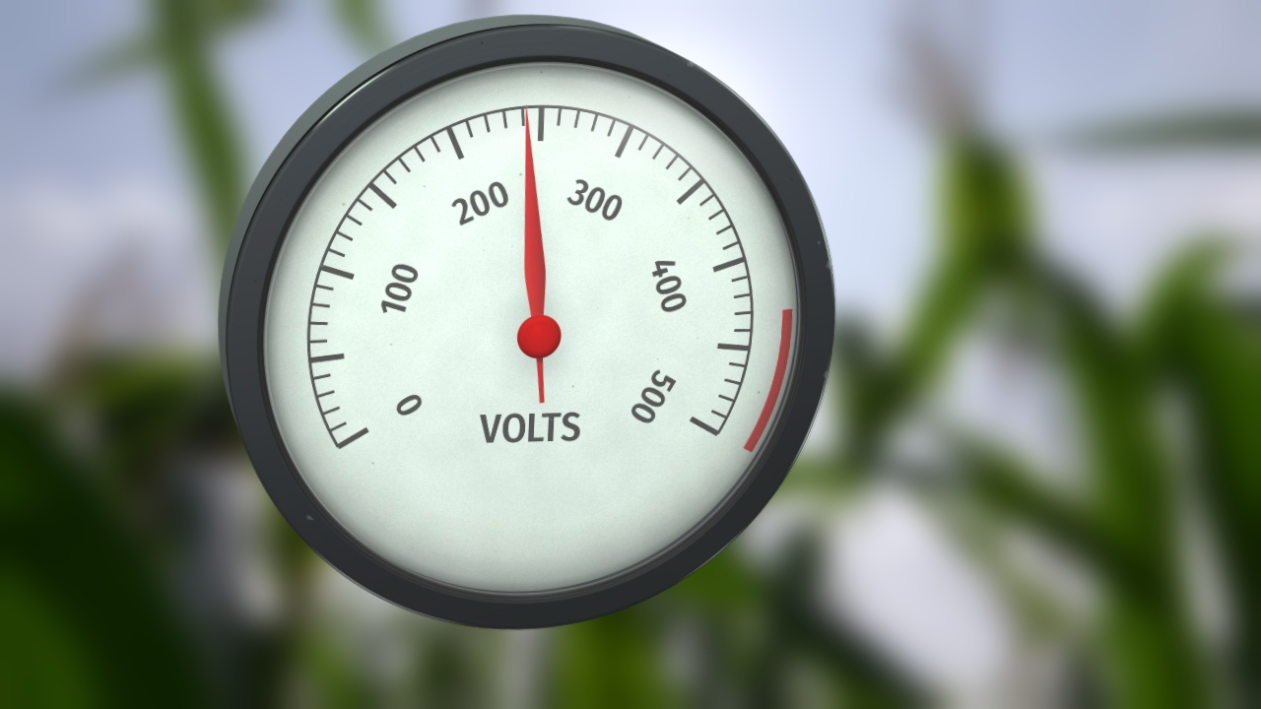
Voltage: 240 V
